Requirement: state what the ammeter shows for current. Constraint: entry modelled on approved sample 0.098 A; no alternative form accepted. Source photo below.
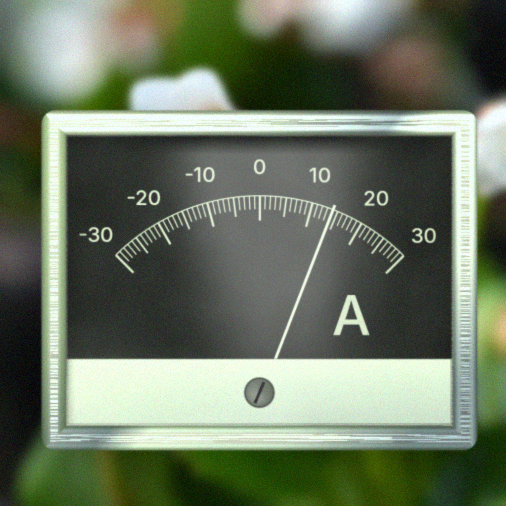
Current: 14 A
